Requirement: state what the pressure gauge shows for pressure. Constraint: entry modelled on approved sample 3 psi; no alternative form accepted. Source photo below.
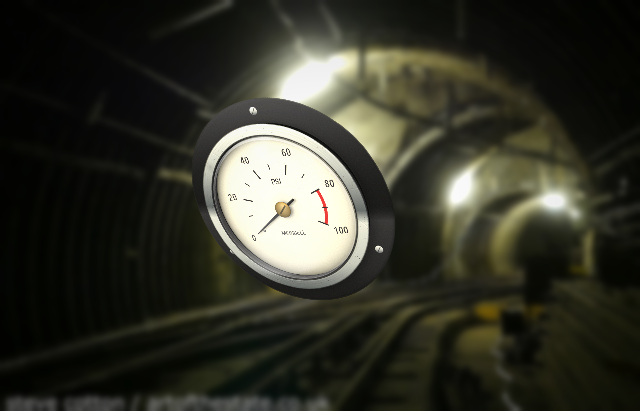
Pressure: 0 psi
